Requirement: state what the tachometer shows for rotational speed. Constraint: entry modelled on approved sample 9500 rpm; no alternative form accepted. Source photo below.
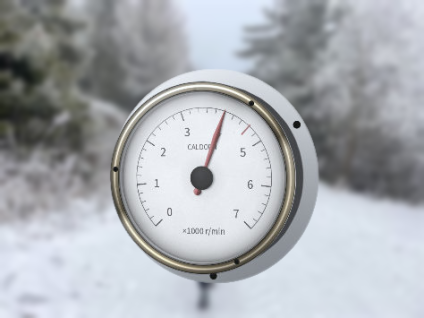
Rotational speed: 4000 rpm
